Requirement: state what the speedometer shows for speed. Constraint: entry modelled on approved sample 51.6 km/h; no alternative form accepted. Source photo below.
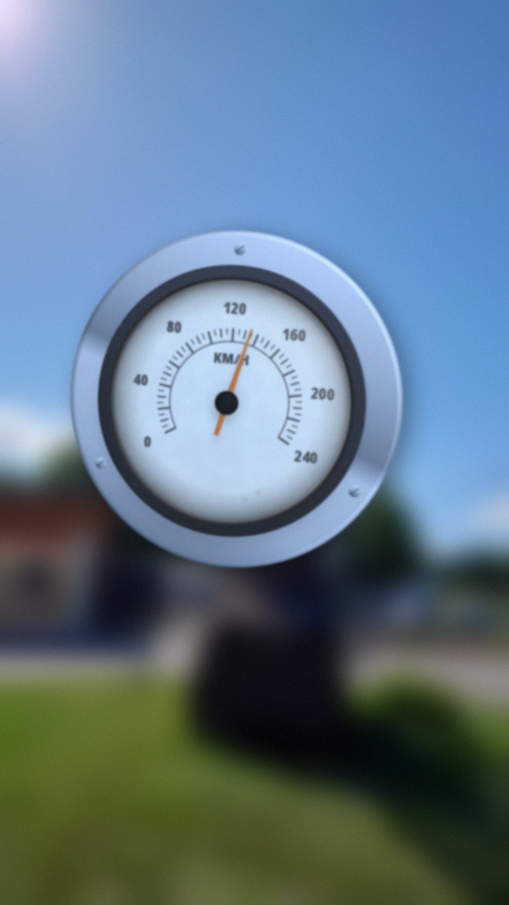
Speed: 135 km/h
